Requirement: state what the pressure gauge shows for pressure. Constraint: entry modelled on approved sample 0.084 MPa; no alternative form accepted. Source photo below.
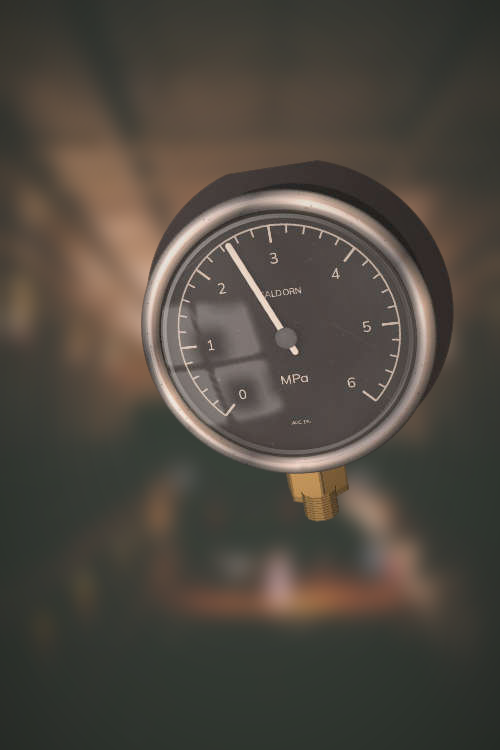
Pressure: 2.5 MPa
